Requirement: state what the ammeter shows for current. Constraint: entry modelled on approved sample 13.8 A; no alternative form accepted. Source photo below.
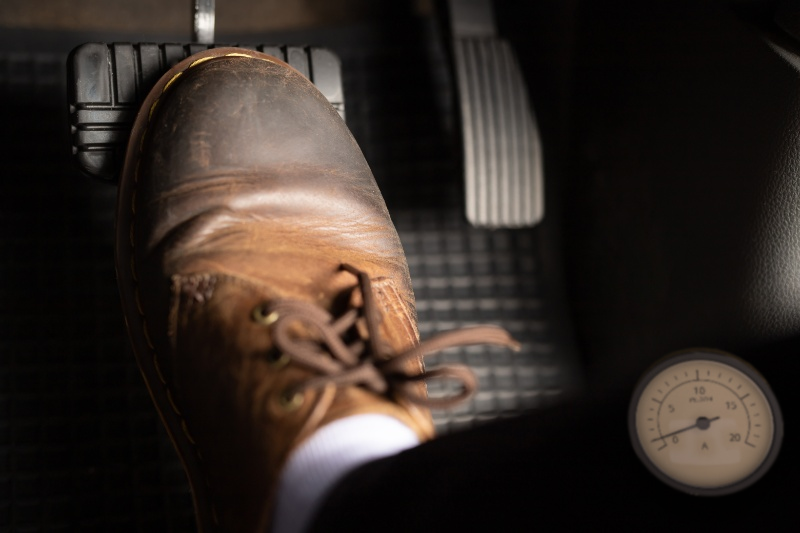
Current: 1 A
